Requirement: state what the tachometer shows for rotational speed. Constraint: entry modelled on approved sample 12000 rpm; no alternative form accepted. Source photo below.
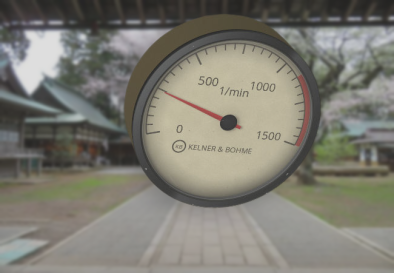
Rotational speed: 250 rpm
